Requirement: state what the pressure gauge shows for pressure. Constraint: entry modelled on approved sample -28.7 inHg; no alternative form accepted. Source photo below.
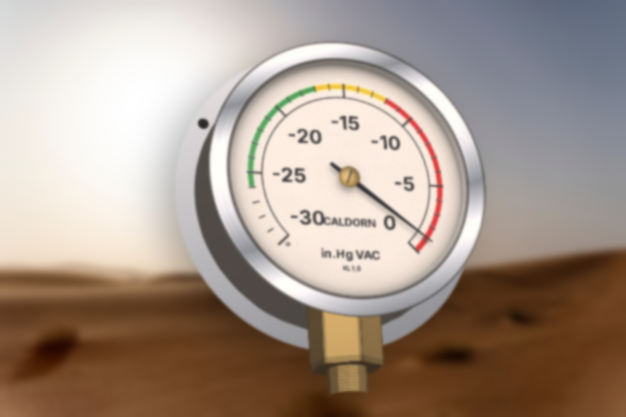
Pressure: -1 inHg
